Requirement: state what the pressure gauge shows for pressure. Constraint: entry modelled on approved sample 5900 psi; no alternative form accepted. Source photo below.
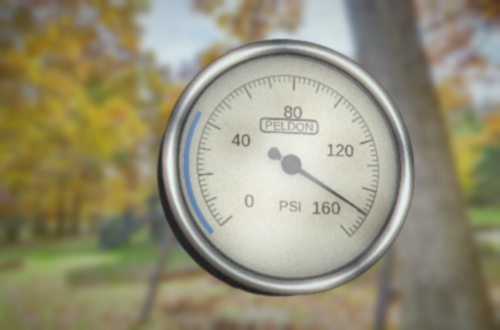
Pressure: 150 psi
